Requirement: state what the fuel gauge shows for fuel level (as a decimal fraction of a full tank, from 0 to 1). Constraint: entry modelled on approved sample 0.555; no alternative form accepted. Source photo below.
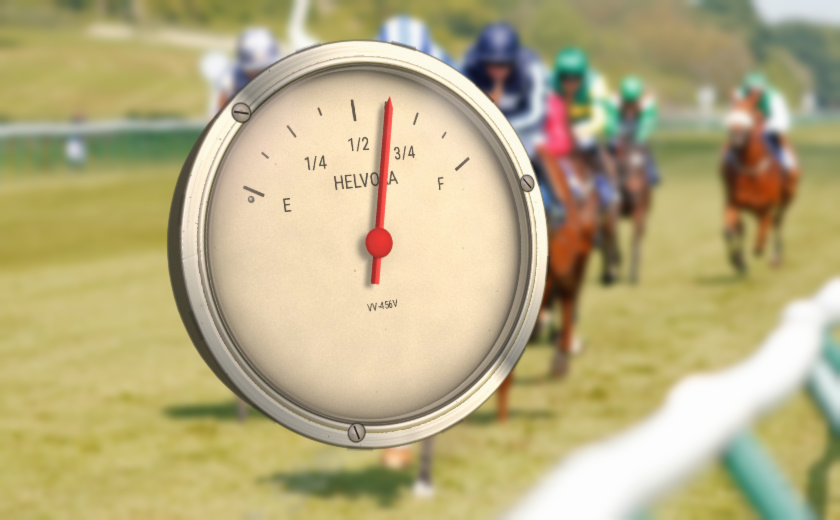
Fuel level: 0.625
